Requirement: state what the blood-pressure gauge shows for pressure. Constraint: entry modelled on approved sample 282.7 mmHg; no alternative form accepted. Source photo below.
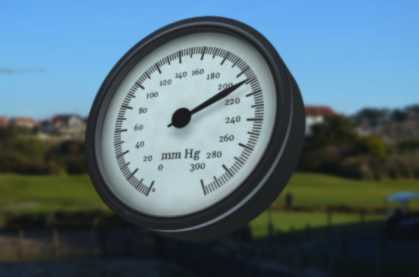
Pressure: 210 mmHg
